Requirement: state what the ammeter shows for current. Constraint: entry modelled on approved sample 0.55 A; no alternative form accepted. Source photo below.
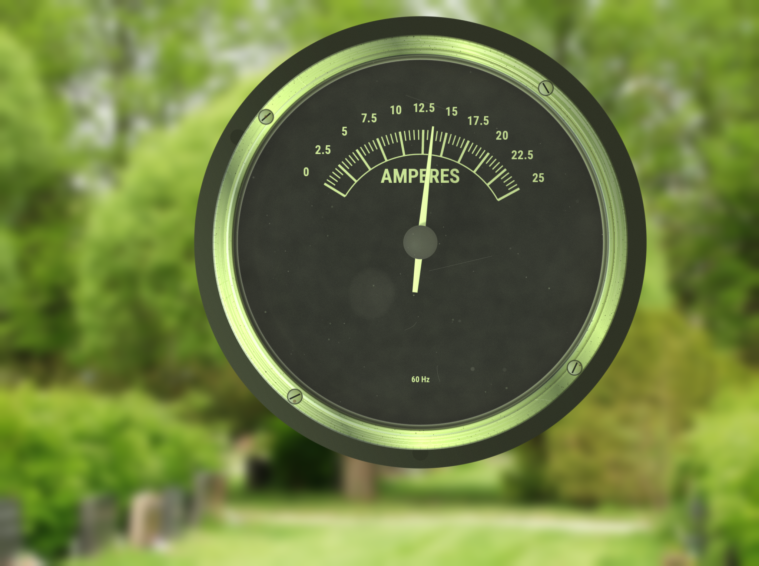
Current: 13.5 A
